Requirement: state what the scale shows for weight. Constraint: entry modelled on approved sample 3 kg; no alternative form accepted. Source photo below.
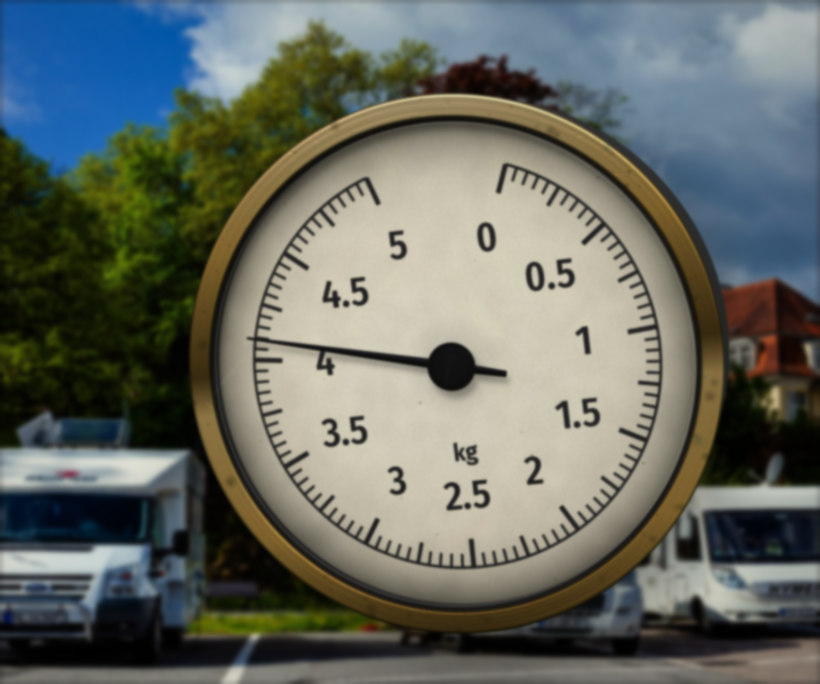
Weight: 4.1 kg
